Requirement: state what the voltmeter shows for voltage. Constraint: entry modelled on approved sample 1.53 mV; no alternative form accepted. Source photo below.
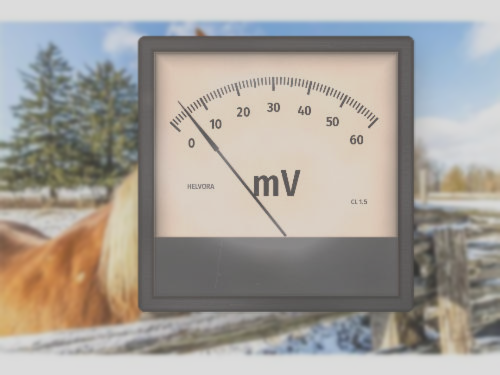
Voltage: 5 mV
